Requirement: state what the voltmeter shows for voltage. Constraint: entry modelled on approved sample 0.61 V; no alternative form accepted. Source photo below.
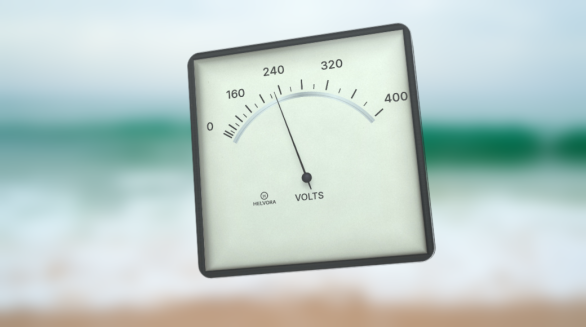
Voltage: 230 V
